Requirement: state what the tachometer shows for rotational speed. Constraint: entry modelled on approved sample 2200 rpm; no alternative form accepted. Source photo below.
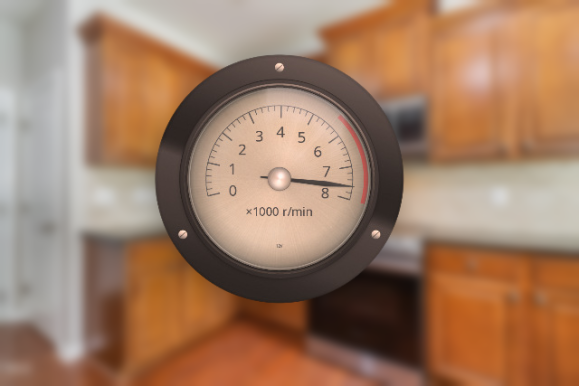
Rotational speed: 7600 rpm
